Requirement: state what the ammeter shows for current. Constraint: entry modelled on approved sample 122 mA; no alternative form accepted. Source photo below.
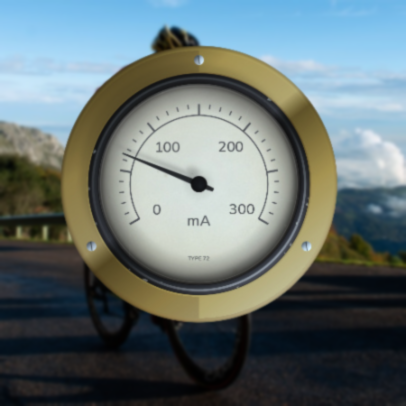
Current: 65 mA
